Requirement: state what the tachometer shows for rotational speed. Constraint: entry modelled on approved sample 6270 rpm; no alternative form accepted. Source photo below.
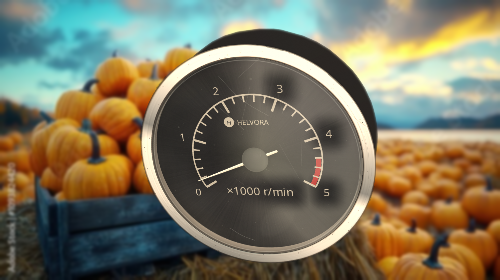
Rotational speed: 200 rpm
